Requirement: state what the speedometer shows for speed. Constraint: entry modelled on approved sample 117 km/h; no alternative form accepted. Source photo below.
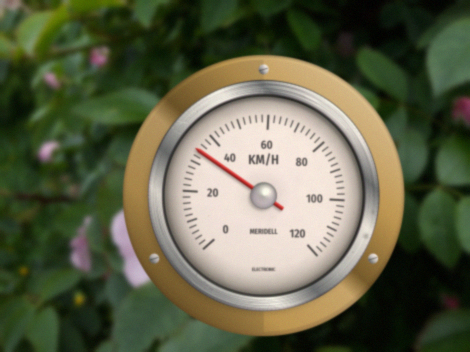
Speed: 34 km/h
